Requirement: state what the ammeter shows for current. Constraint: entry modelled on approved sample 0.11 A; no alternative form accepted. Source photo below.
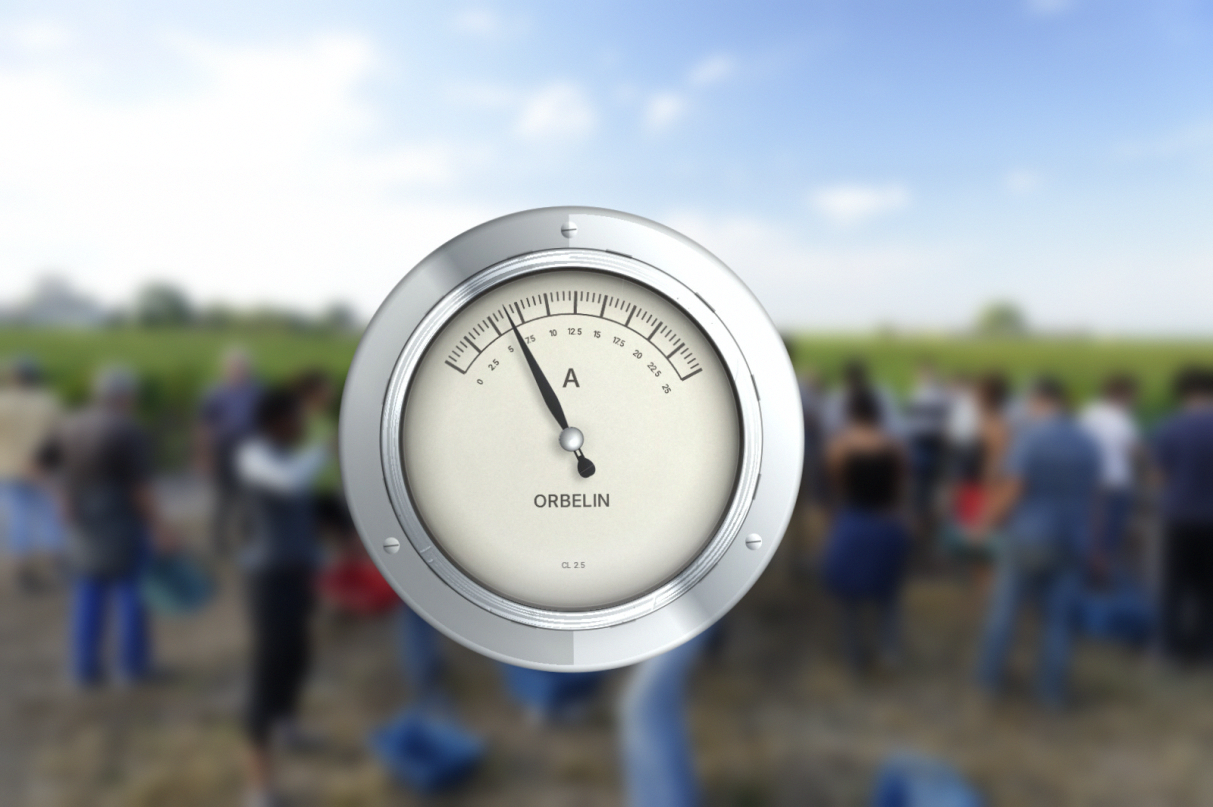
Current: 6.5 A
